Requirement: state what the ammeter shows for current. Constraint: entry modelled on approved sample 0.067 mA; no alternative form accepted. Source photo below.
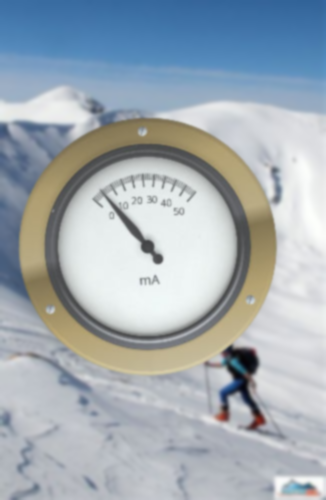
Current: 5 mA
